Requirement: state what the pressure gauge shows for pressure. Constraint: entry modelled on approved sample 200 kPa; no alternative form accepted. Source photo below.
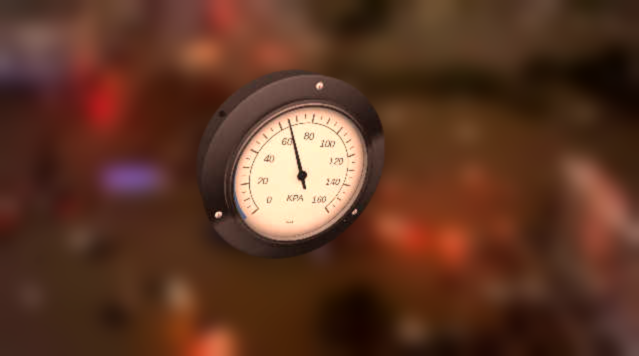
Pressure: 65 kPa
